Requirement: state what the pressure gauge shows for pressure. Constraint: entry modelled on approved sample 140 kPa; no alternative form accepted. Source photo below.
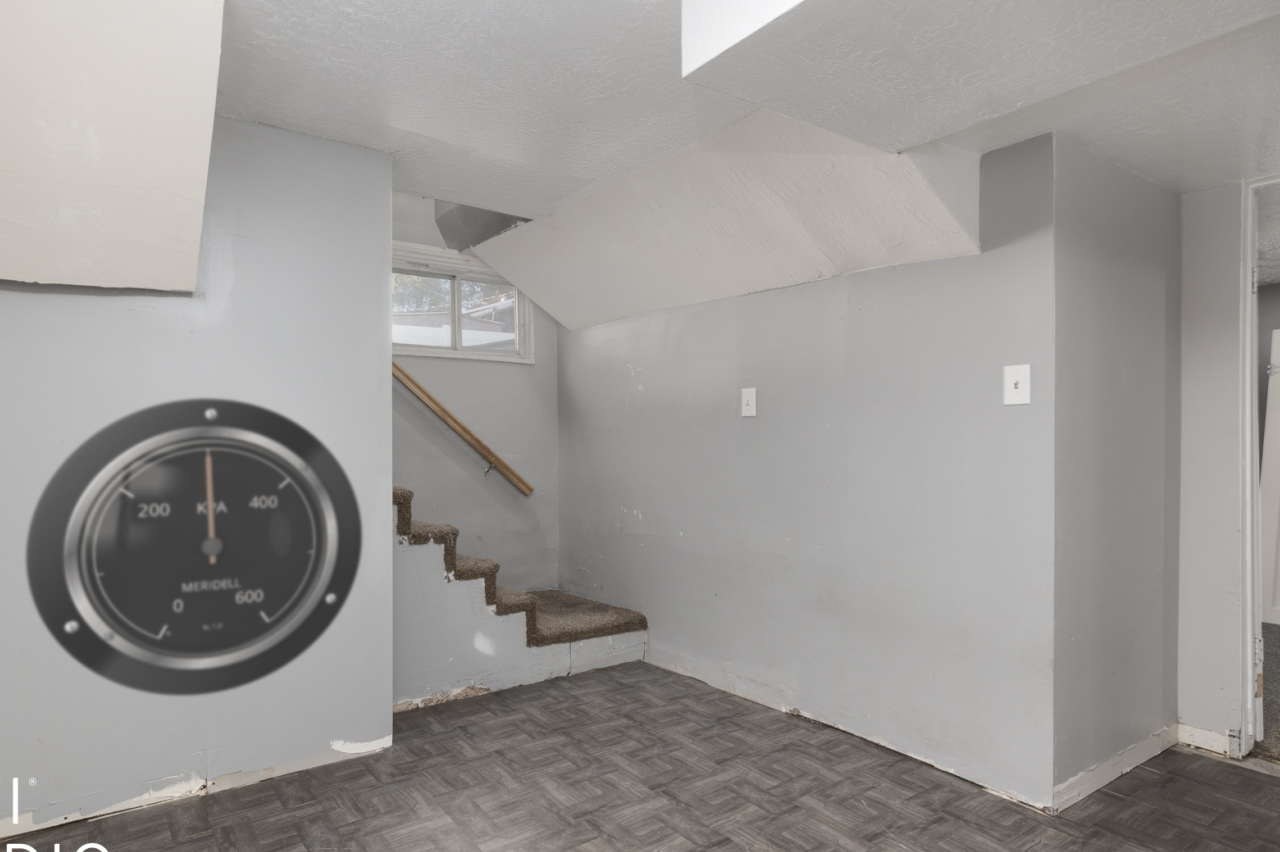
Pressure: 300 kPa
